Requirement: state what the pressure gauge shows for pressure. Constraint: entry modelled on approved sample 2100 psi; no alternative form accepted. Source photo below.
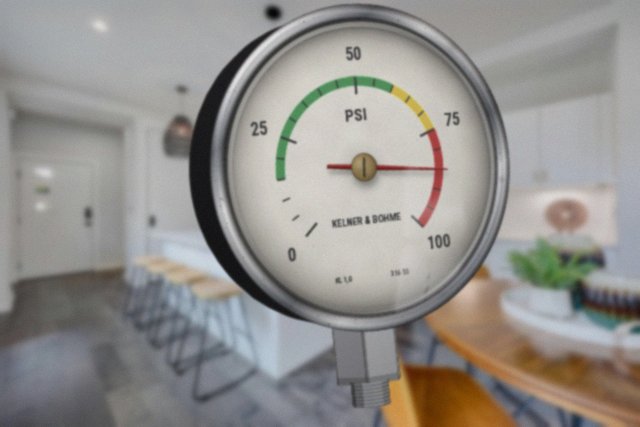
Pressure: 85 psi
